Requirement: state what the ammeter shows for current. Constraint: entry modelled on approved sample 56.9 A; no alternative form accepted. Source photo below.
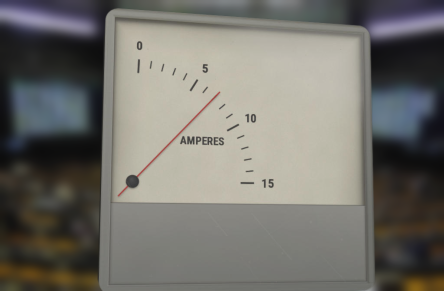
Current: 7 A
